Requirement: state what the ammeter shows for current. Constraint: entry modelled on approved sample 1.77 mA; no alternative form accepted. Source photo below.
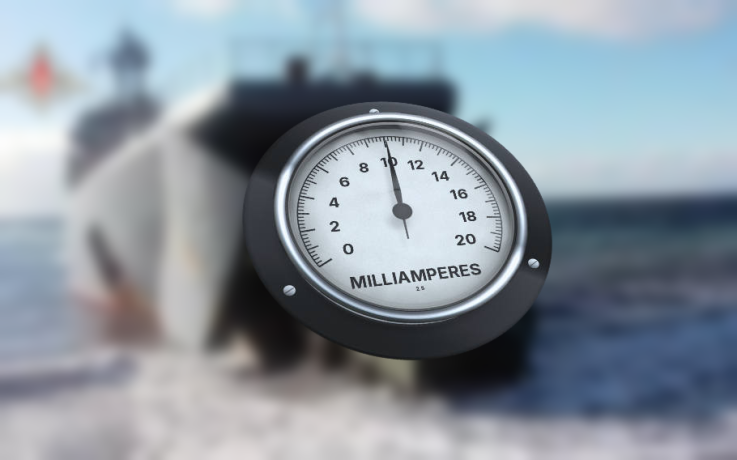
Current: 10 mA
